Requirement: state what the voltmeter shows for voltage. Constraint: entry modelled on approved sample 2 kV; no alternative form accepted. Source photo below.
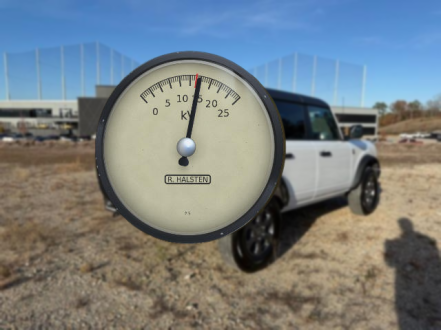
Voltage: 15 kV
